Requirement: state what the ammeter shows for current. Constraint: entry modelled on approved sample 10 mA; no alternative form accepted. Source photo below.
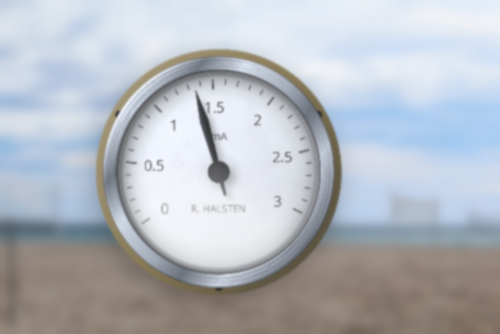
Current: 1.35 mA
